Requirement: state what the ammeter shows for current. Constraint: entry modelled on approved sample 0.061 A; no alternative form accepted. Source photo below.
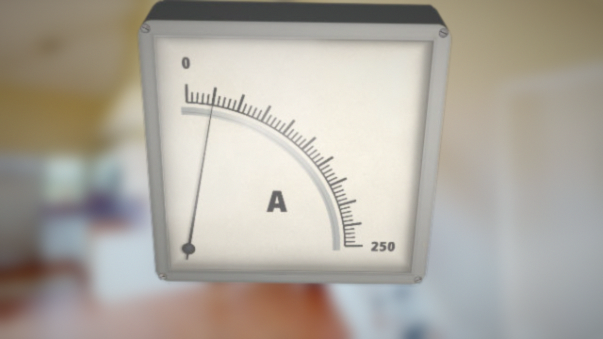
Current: 25 A
